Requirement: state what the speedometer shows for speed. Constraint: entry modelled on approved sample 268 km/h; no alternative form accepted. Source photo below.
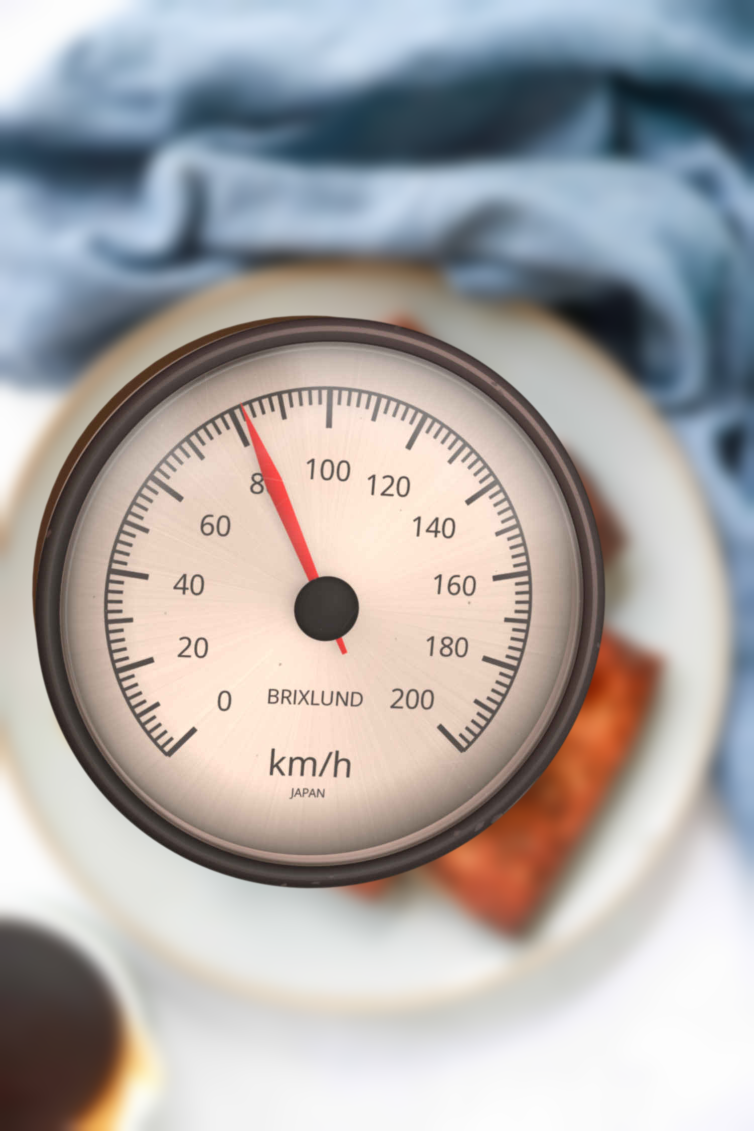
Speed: 82 km/h
